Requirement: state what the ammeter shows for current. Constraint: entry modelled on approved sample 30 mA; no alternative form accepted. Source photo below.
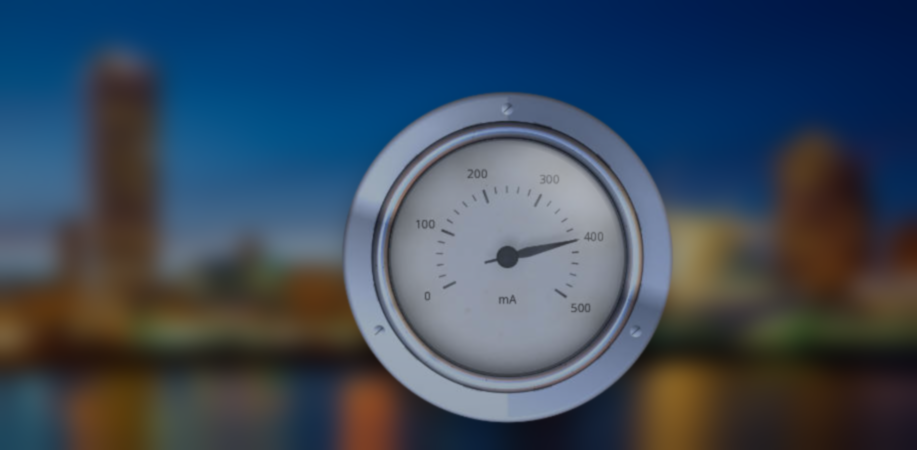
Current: 400 mA
